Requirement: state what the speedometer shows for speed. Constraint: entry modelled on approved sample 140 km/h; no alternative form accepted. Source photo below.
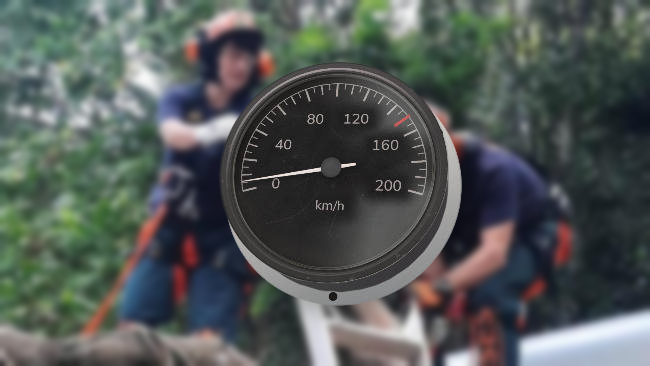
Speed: 5 km/h
